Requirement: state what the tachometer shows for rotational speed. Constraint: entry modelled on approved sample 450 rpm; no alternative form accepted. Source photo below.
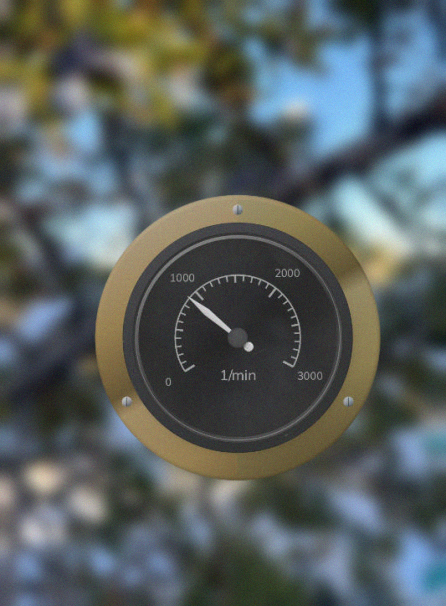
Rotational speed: 900 rpm
